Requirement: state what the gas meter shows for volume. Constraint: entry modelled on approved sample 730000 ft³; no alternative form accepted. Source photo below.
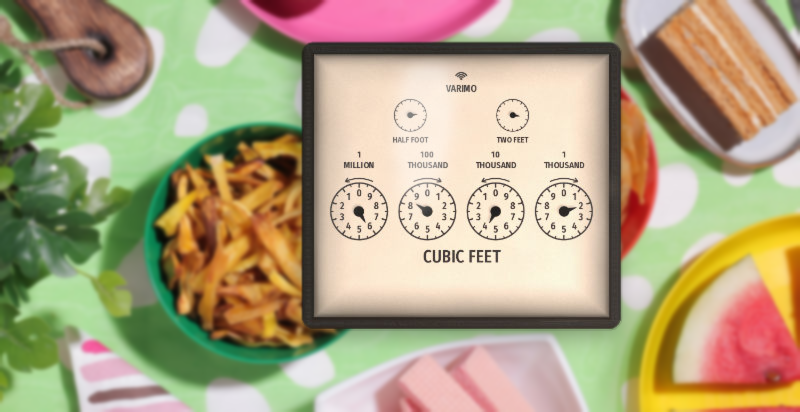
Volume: 584200 ft³
